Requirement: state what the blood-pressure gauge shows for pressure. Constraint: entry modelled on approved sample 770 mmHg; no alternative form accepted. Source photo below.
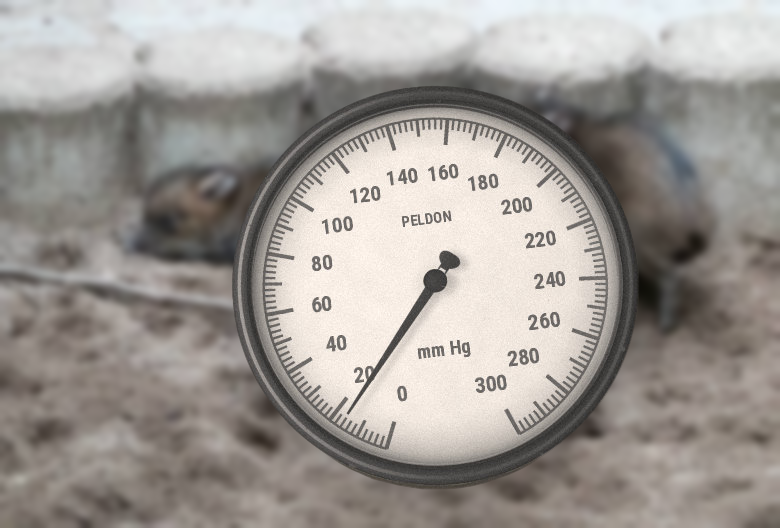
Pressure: 16 mmHg
